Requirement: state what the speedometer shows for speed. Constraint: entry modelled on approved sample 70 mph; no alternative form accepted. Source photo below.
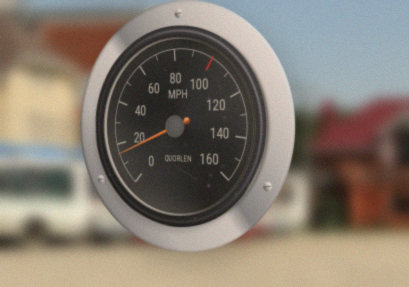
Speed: 15 mph
